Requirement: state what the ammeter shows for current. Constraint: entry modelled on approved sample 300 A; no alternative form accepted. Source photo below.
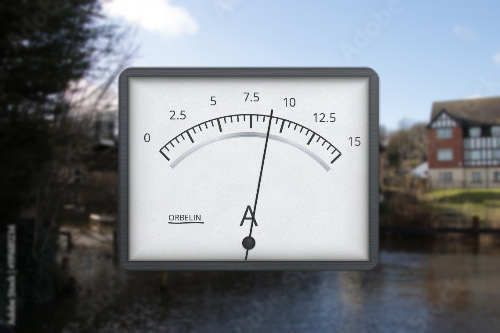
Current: 9 A
